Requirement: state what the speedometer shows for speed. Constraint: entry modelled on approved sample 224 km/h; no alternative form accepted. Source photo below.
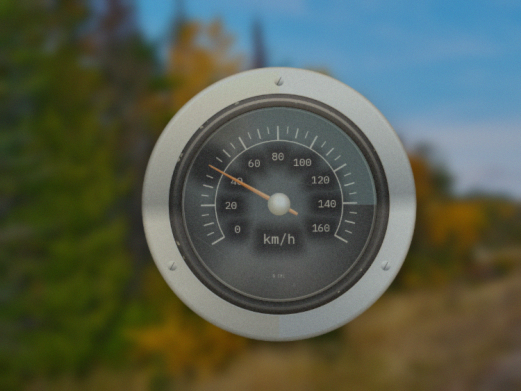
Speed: 40 km/h
